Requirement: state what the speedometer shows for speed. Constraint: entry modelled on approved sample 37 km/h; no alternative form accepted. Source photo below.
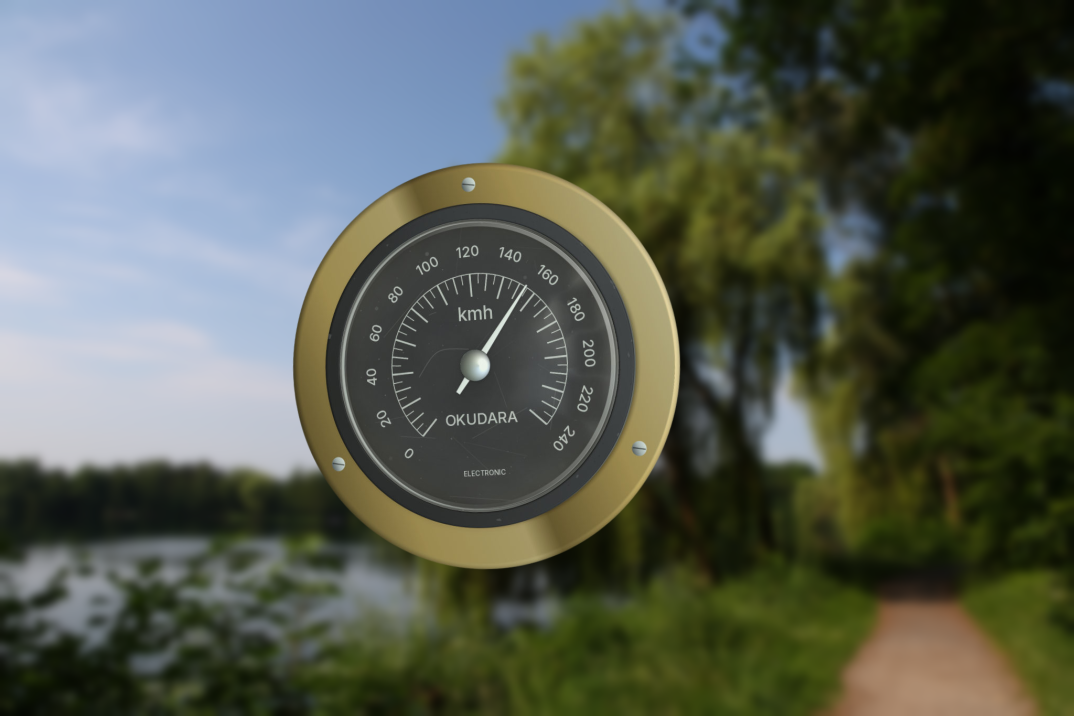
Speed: 155 km/h
